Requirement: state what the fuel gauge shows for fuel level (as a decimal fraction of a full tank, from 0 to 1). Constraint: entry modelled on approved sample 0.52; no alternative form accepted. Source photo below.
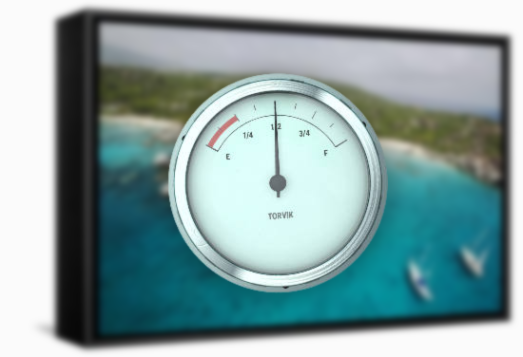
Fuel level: 0.5
